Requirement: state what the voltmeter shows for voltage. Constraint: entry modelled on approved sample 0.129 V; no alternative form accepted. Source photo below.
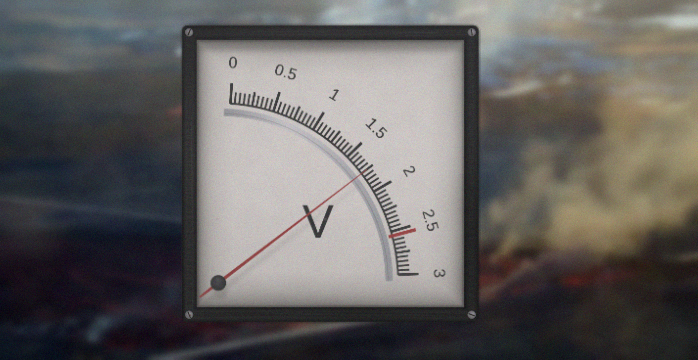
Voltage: 1.75 V
